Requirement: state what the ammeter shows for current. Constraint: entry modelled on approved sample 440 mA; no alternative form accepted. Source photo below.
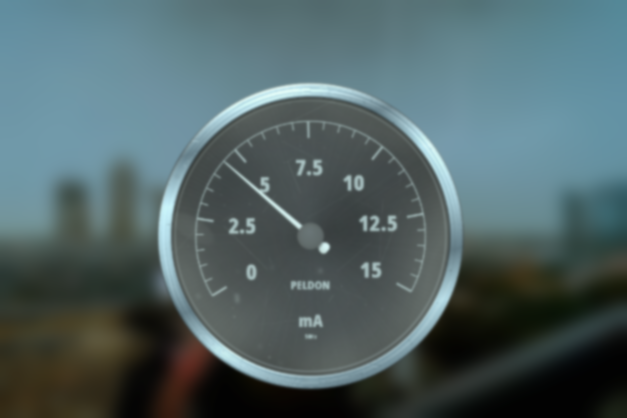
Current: 4.5 mA
